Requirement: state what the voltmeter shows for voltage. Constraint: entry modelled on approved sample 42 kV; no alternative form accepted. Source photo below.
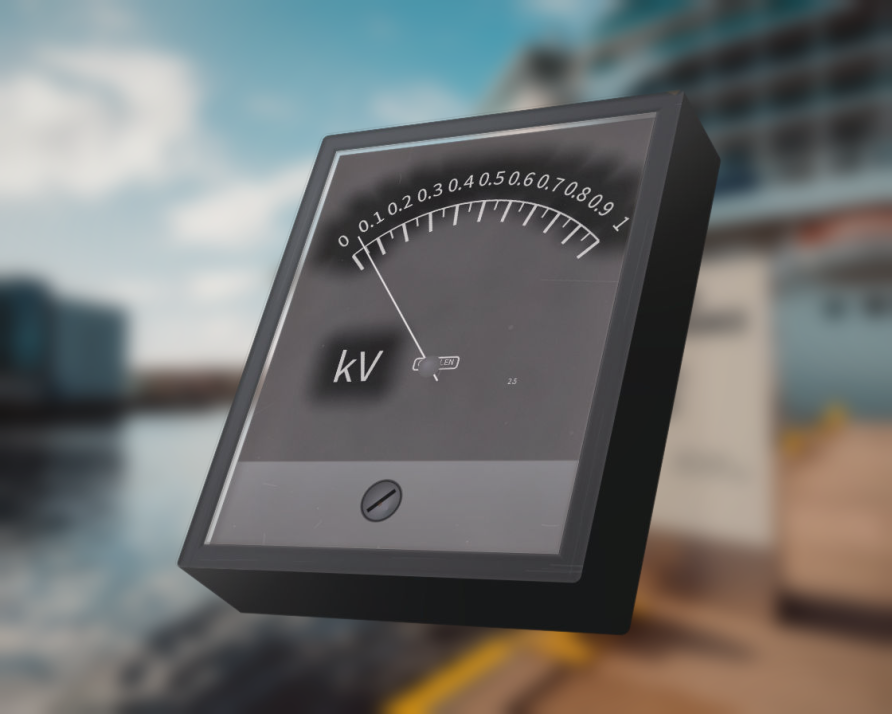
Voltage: 0.05 kV
